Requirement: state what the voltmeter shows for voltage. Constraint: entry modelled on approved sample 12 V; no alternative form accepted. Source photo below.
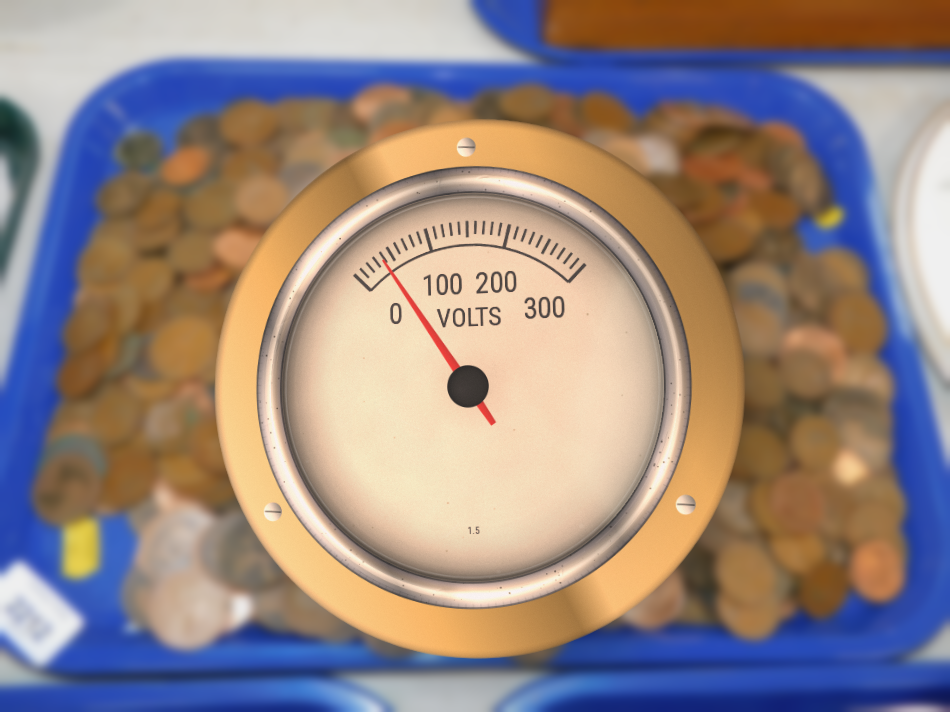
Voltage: 40 V
